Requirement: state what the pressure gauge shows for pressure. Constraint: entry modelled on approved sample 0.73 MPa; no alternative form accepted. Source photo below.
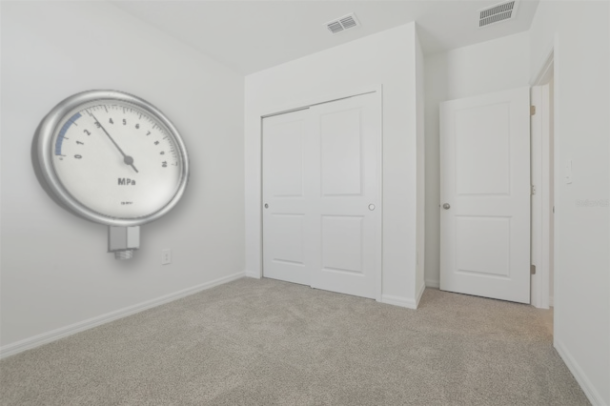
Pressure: 3 MPa
